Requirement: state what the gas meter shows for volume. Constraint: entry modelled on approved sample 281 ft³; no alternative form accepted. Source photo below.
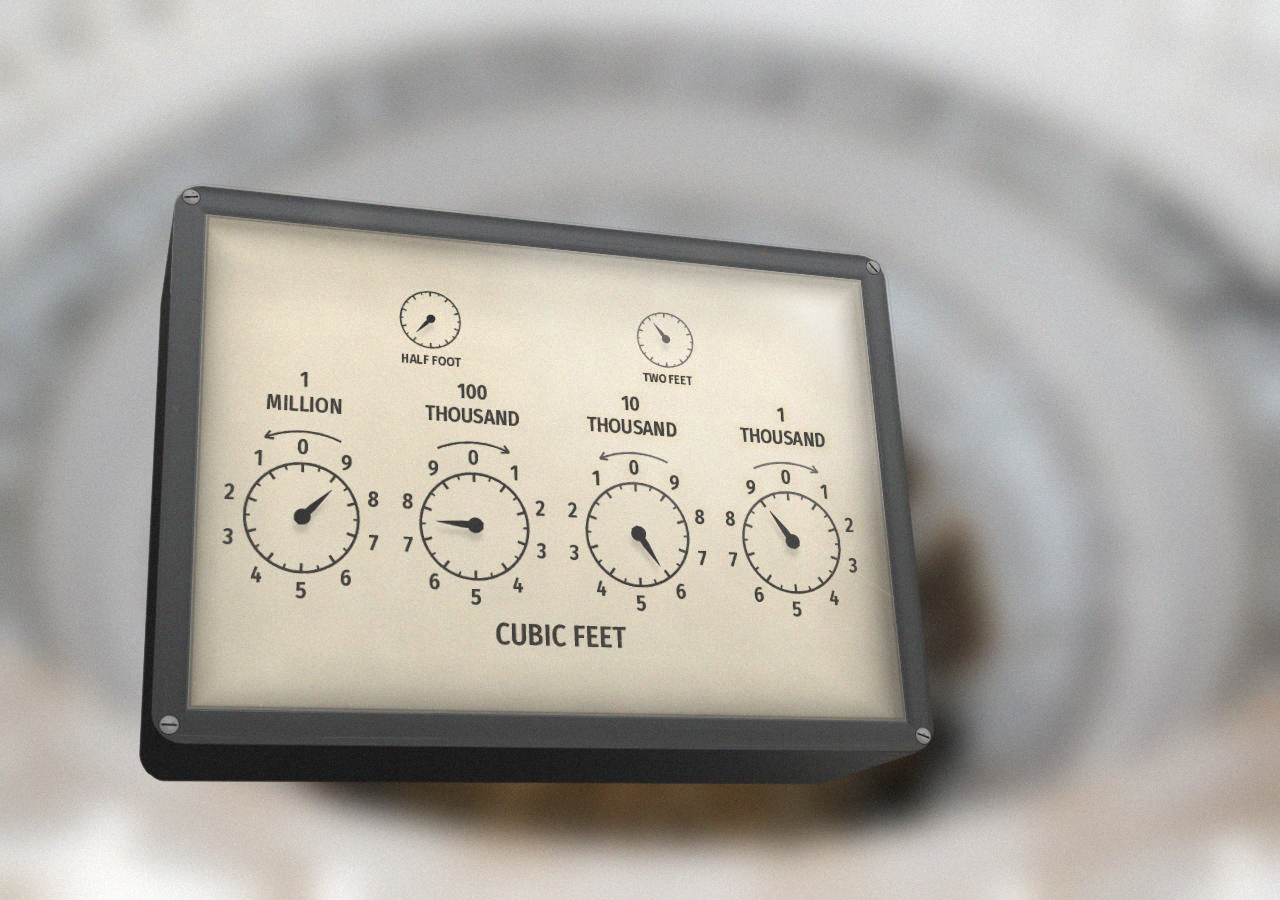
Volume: 875900 ft³
